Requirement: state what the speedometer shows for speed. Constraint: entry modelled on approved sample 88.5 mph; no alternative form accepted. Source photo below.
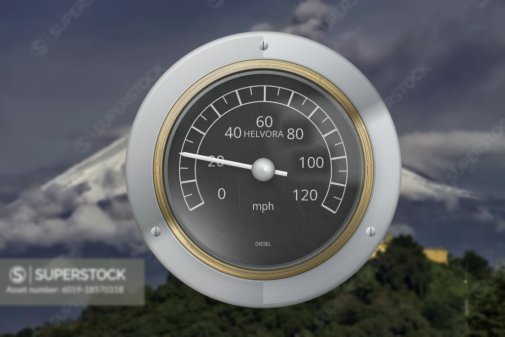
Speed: 20 mph
